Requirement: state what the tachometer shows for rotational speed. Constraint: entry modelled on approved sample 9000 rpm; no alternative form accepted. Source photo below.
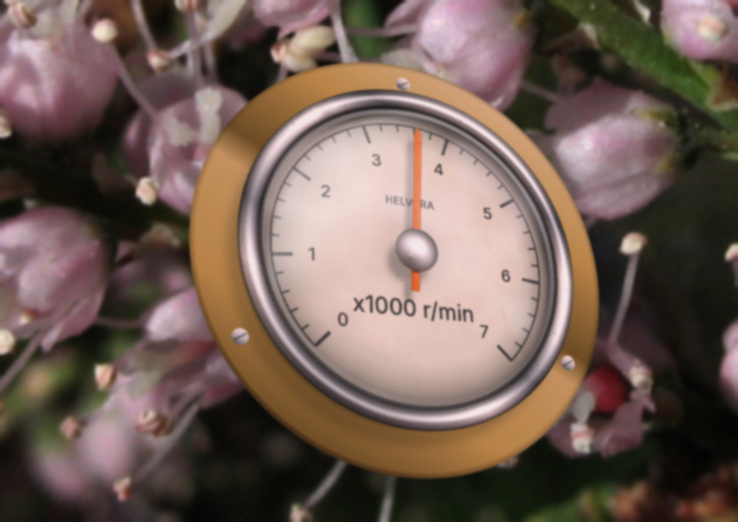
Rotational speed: 3600 rpm
